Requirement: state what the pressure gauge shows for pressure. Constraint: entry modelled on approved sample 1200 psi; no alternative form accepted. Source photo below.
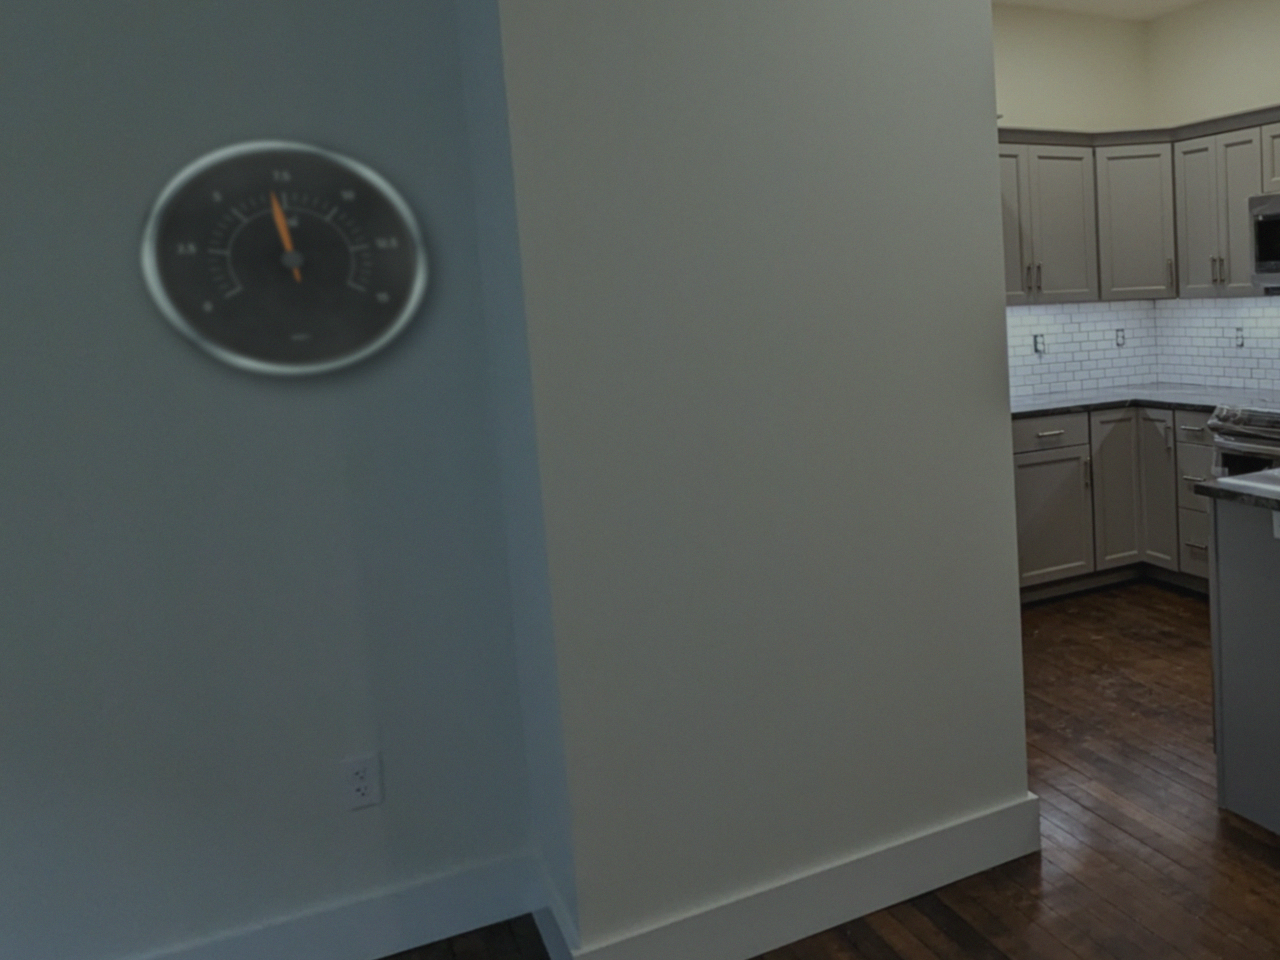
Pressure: 7 psi
